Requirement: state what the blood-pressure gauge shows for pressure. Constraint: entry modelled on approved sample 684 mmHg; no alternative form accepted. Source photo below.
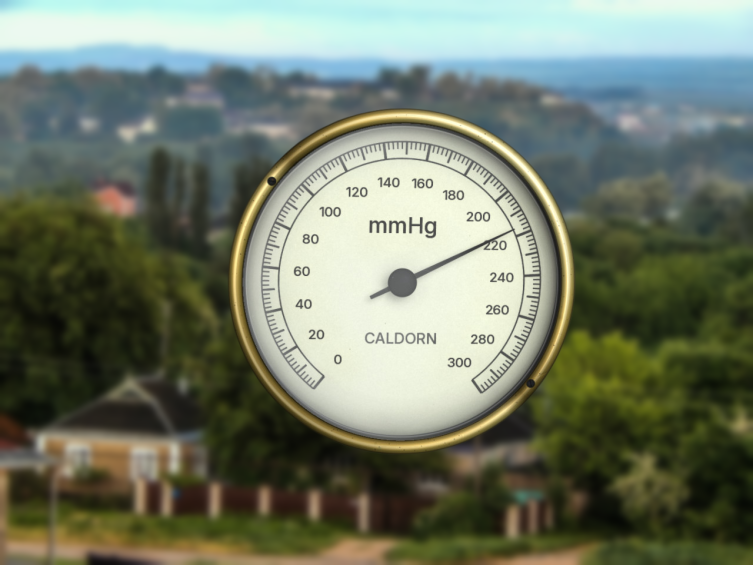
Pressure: 216 mmHg
